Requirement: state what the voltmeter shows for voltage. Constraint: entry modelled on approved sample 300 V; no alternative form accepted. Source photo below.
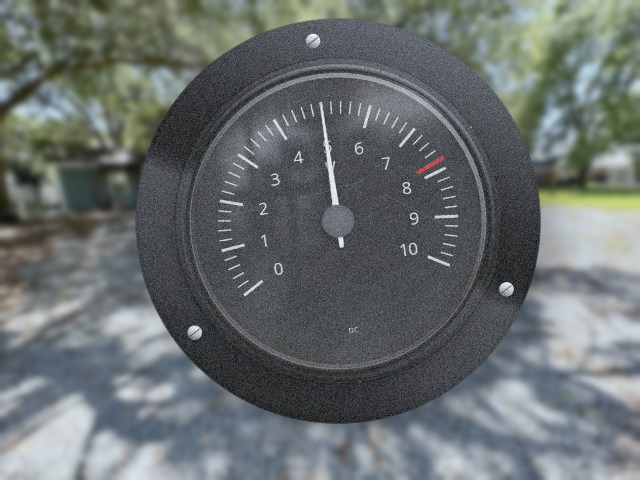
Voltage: 5 V
